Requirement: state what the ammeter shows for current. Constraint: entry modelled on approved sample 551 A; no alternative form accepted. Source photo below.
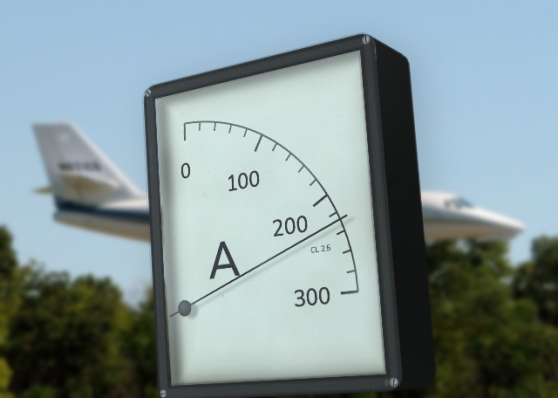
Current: 230 A
